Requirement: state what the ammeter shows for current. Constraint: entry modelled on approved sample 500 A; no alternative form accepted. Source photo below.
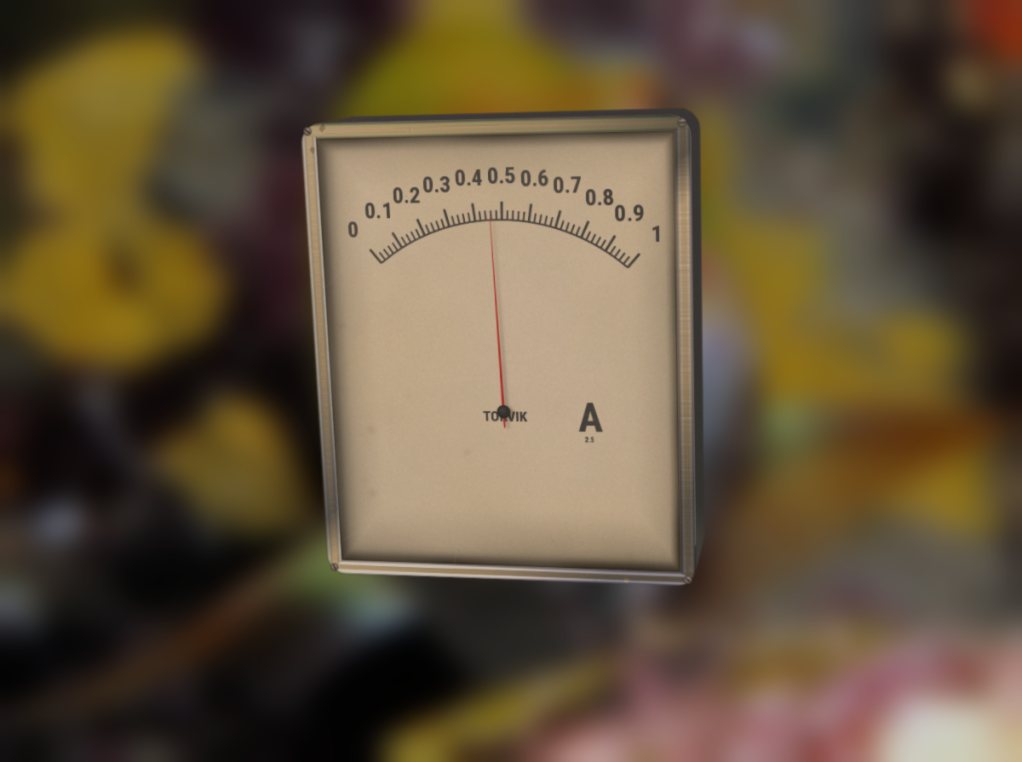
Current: 0.46 A
